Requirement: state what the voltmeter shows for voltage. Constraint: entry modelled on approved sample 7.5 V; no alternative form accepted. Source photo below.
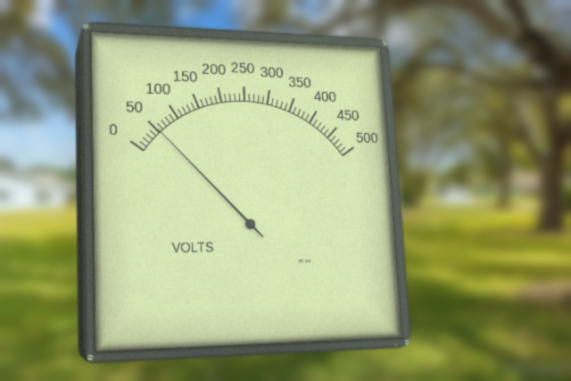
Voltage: 50 V
